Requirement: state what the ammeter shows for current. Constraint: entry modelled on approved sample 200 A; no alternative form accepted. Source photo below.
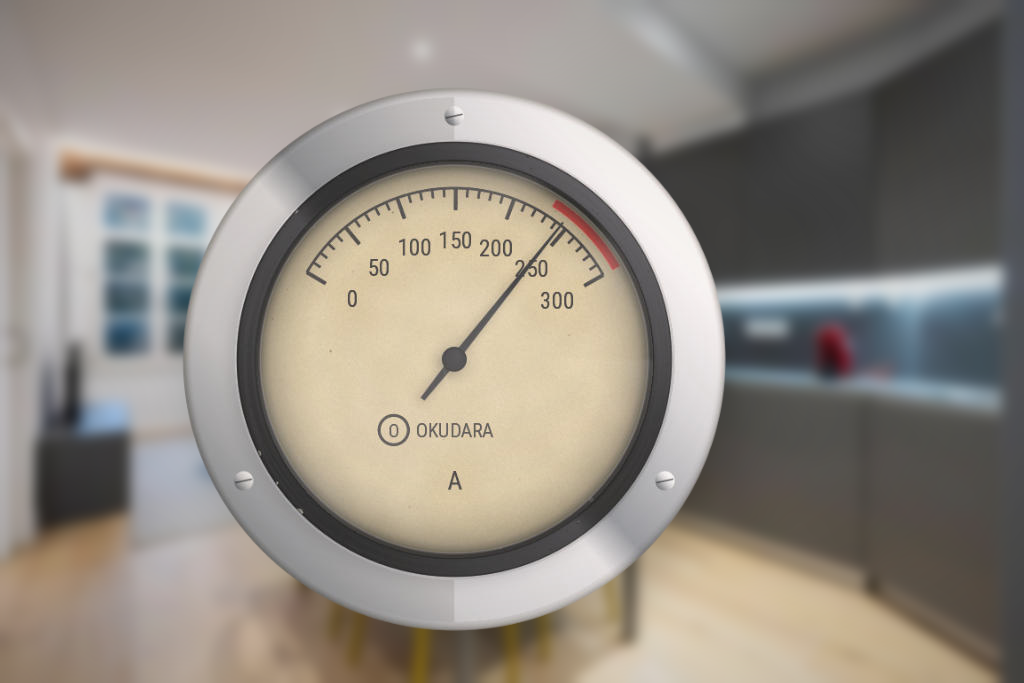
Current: 245 A
